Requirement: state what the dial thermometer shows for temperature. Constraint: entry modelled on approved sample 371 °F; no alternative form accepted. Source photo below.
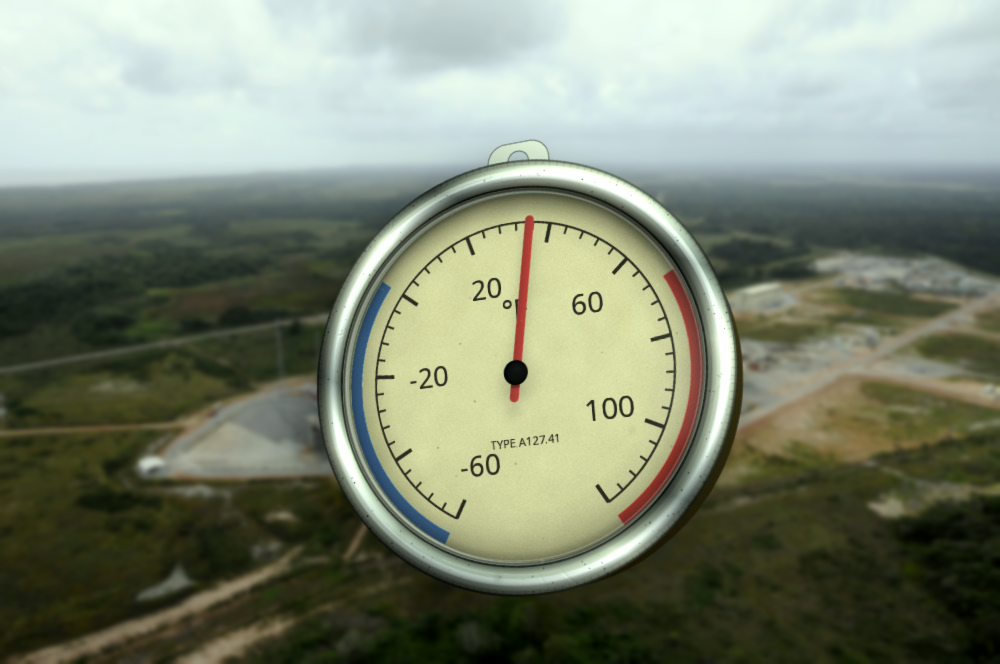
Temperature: 36 °F
